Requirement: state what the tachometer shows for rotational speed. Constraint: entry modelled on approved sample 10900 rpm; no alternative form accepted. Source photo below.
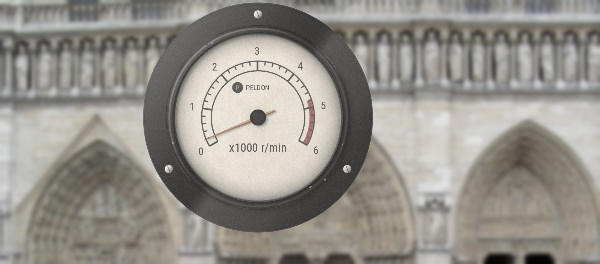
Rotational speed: 200 rpm
